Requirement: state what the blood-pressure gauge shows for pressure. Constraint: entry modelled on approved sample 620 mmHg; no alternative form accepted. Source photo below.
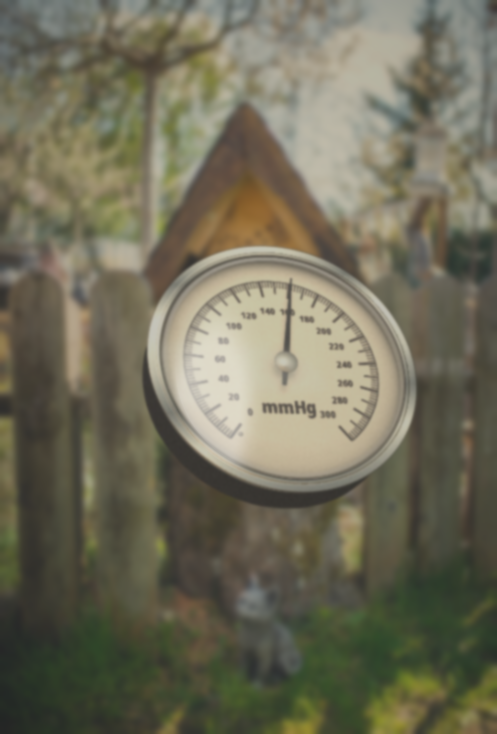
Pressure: 160 mmHg
